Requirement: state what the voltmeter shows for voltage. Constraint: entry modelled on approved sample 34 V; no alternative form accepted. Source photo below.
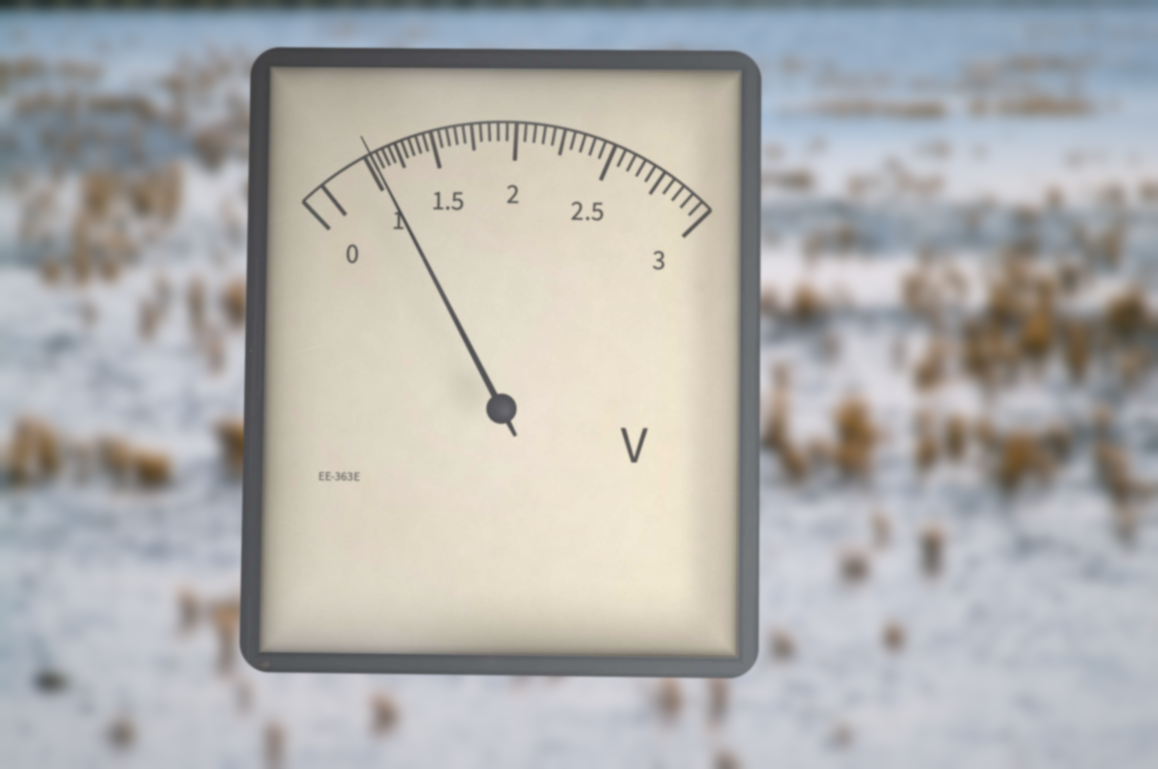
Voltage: 1.05 V
